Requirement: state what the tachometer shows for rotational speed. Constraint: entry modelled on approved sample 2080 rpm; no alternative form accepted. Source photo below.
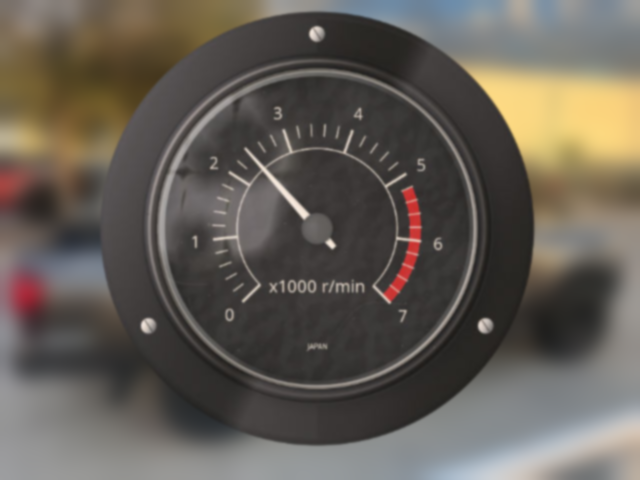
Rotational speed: 2400 rpm
